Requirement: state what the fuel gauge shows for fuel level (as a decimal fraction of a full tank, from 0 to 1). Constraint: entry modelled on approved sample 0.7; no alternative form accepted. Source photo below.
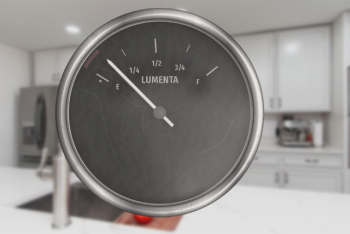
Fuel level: 0.125
